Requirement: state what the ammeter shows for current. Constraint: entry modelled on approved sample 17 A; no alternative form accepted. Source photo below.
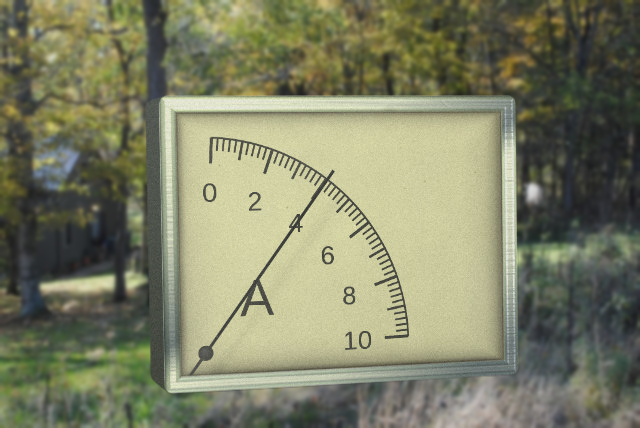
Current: 4 A
